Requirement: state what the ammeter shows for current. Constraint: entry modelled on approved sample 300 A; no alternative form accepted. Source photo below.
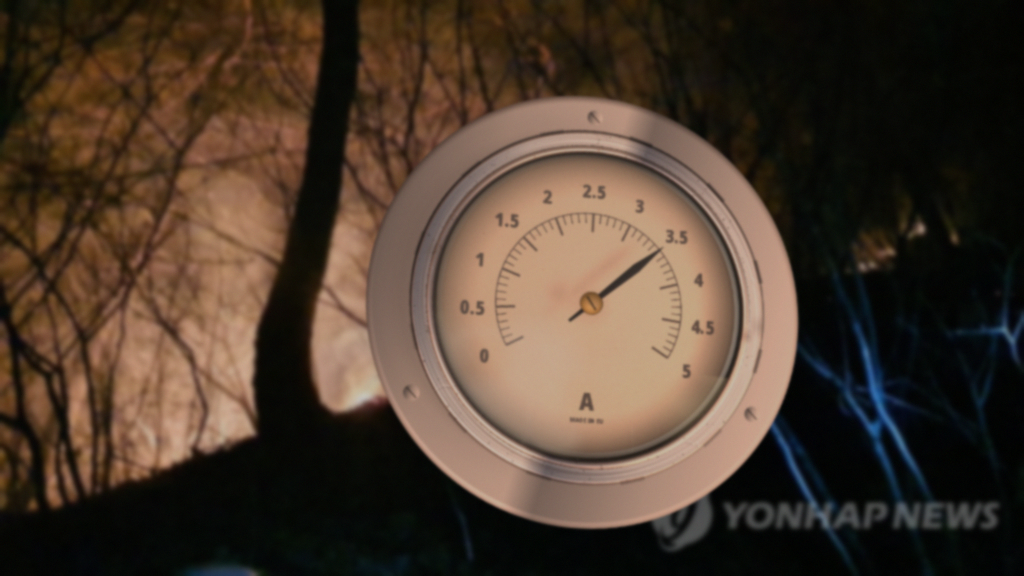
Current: 3.5 A
